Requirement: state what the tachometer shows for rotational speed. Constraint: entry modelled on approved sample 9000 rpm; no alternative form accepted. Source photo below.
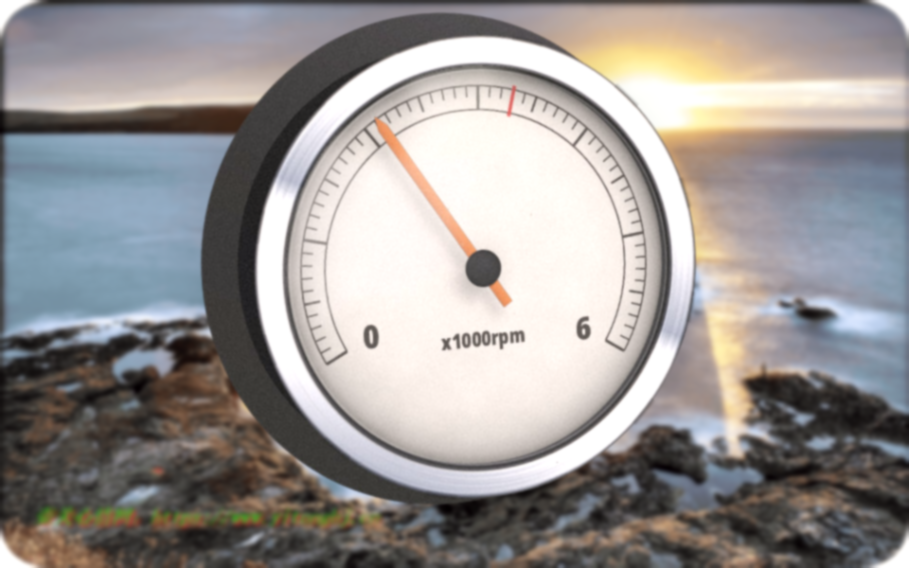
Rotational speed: 2100 rpm
